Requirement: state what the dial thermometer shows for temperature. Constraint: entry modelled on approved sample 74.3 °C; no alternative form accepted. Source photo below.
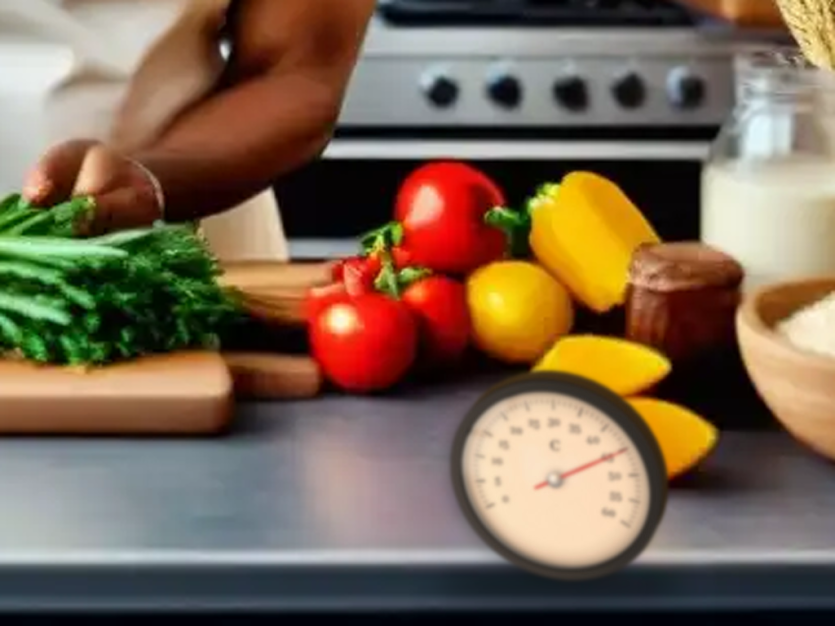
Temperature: 45 °C
